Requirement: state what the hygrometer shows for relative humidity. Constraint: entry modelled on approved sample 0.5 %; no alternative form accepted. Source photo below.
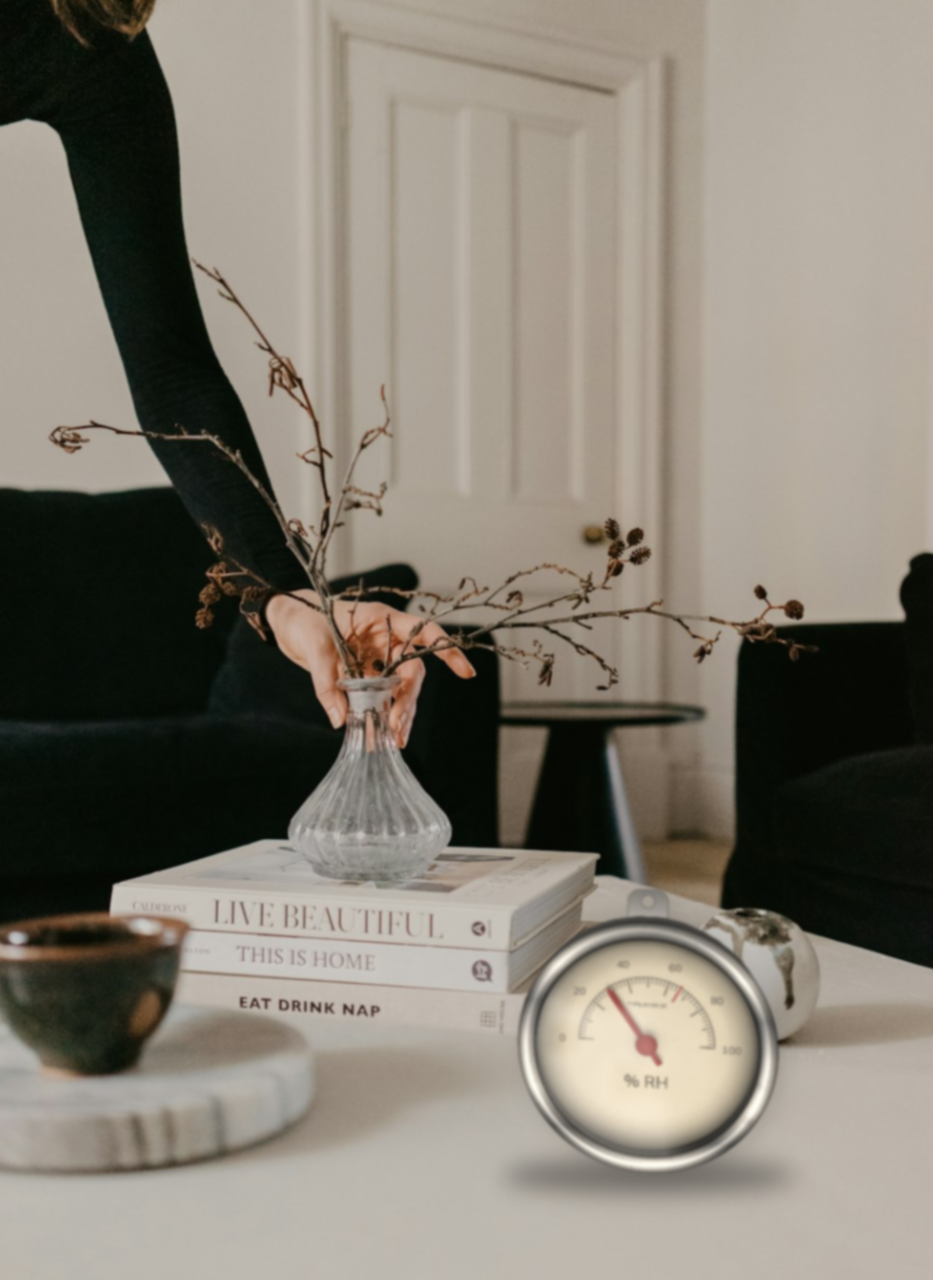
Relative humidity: 30 %
